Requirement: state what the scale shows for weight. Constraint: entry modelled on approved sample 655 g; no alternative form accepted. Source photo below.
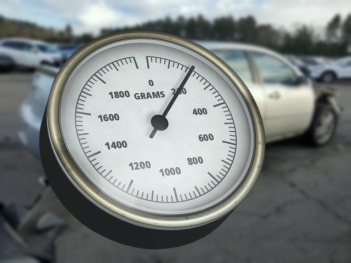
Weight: 200 g
